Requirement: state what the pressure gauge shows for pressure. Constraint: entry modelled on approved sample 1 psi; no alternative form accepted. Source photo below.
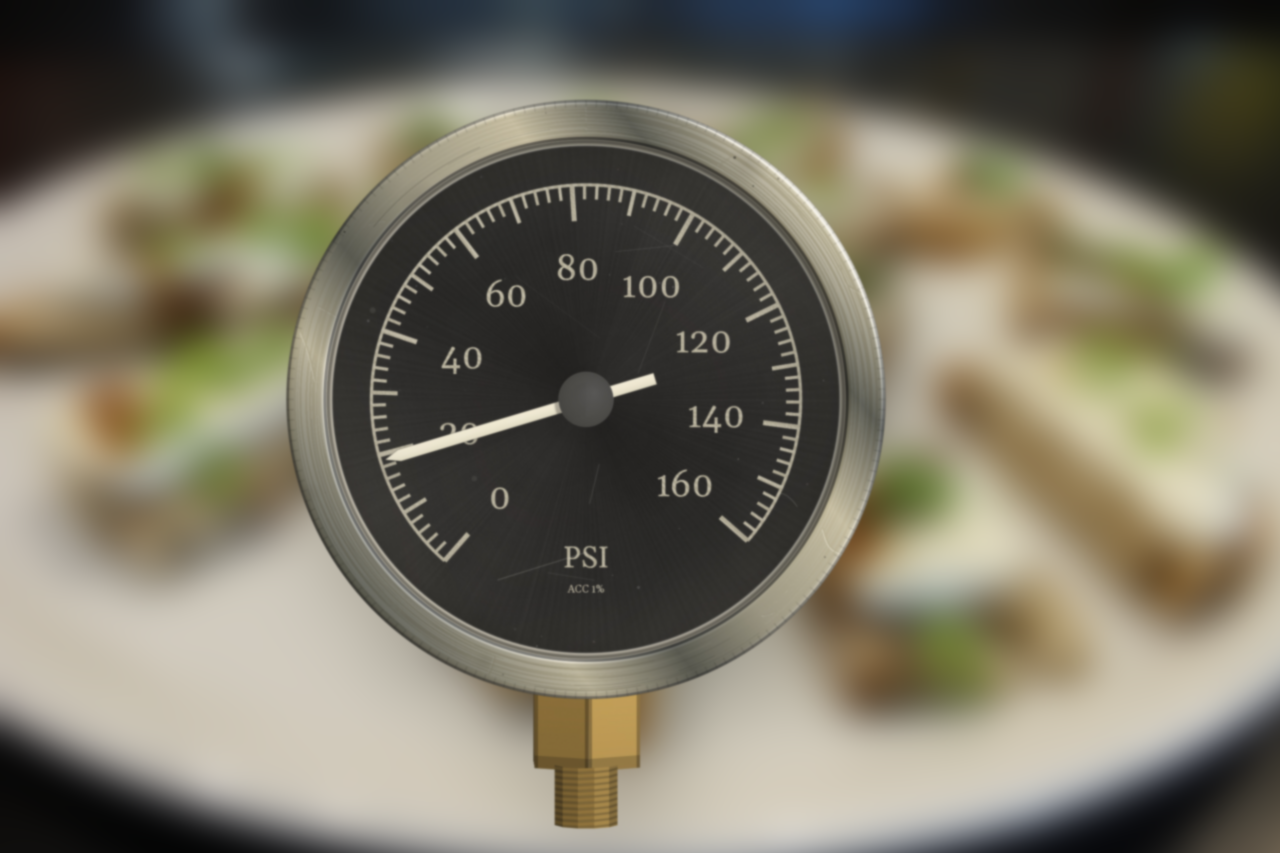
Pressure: 19 psi
